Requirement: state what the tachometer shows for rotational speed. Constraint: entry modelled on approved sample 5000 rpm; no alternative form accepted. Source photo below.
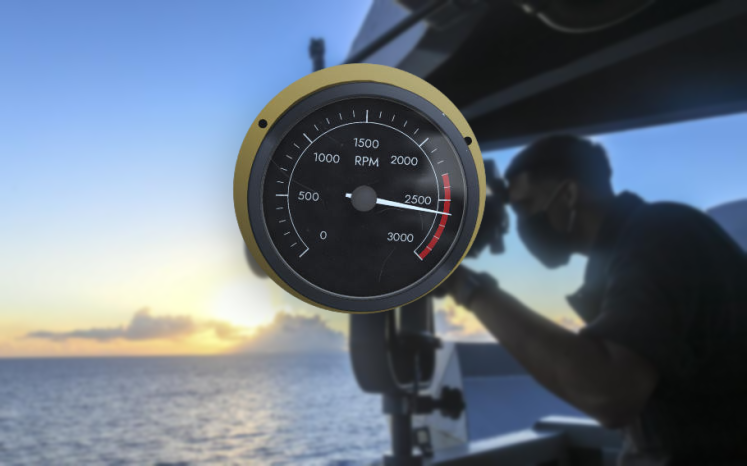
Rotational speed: 2600 rpm
